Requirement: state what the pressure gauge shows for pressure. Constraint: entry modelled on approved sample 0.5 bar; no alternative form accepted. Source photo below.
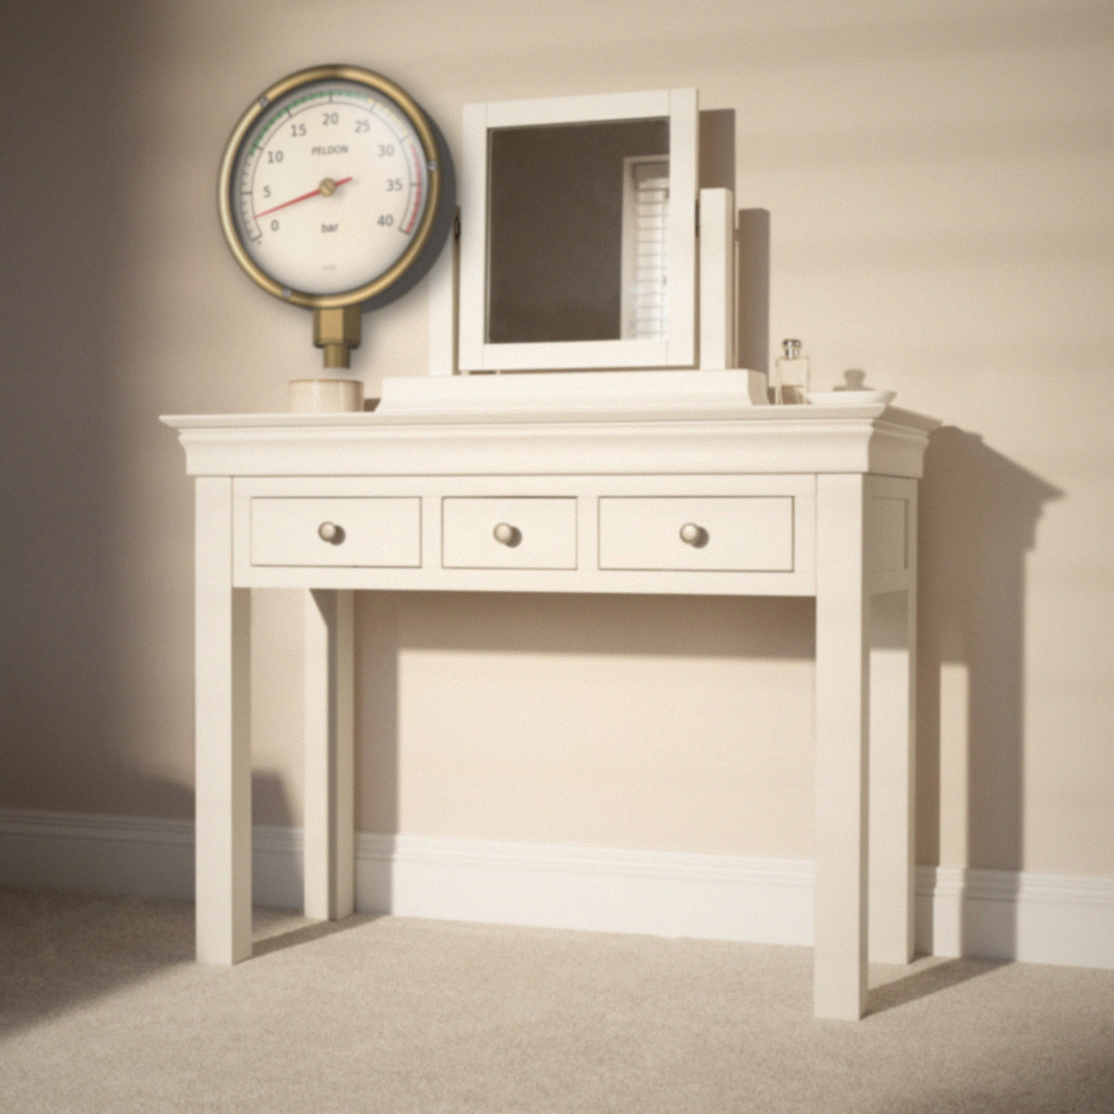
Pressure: 2 bar
